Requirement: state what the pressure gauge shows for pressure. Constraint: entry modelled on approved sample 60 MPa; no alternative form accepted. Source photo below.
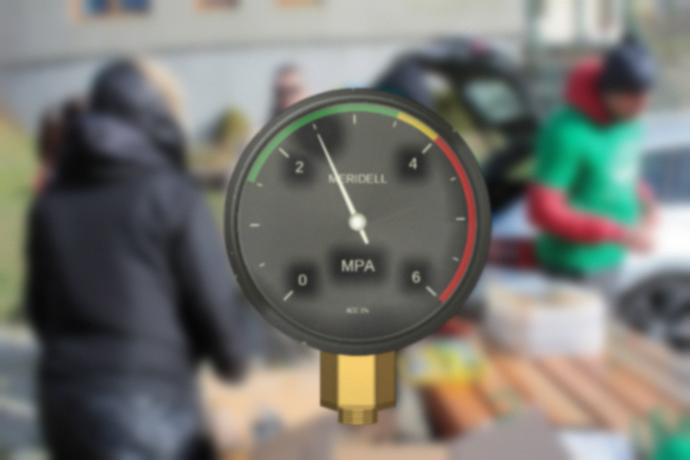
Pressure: 2.5 MPa
